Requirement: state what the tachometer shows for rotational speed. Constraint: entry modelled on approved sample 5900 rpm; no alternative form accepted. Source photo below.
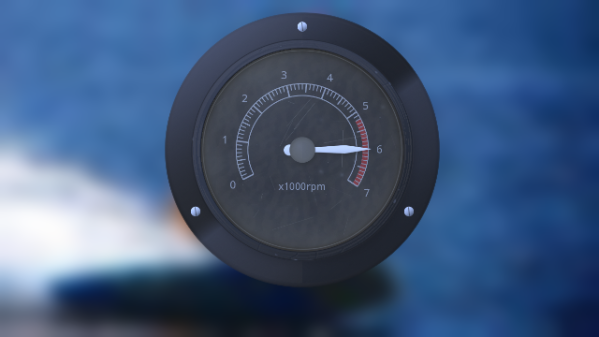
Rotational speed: 6000 rpm
